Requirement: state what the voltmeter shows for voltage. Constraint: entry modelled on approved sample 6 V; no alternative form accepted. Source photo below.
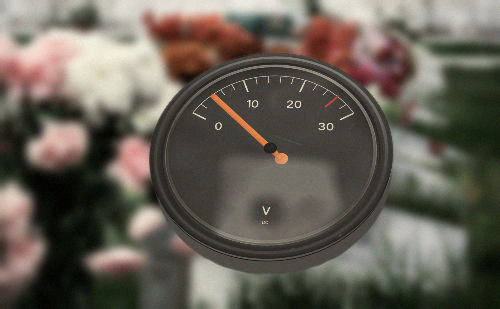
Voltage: 4 V
